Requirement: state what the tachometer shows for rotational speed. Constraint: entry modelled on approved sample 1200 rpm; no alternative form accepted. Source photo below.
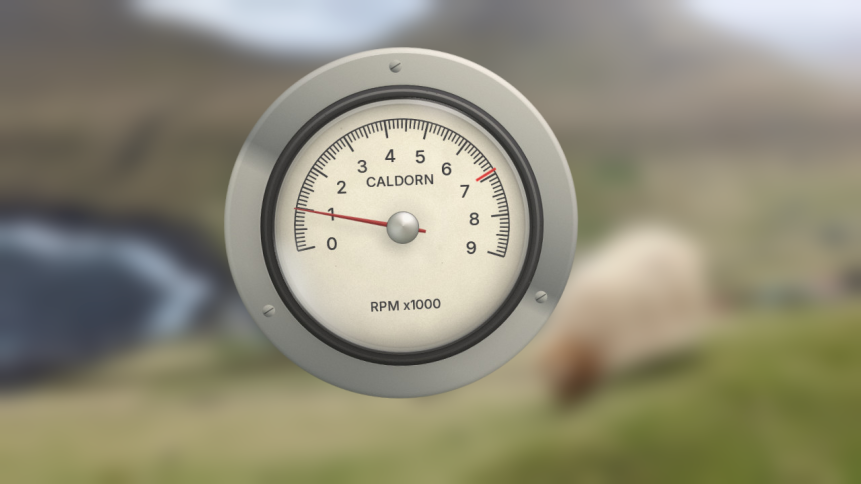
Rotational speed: 1000 rpm
